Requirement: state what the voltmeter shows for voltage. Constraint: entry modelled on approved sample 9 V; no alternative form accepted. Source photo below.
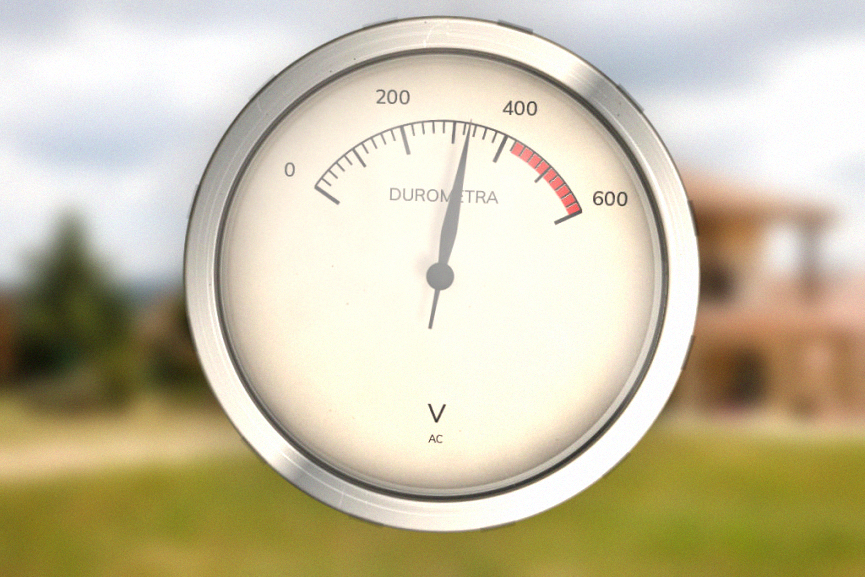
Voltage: 330 V
